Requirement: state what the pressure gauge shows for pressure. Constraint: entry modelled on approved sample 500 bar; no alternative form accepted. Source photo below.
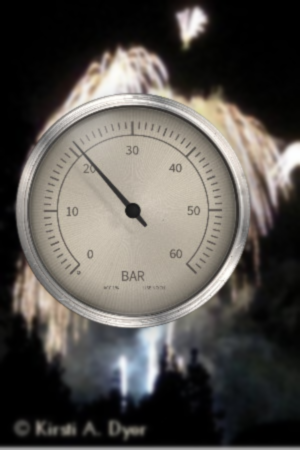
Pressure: 21 bar
